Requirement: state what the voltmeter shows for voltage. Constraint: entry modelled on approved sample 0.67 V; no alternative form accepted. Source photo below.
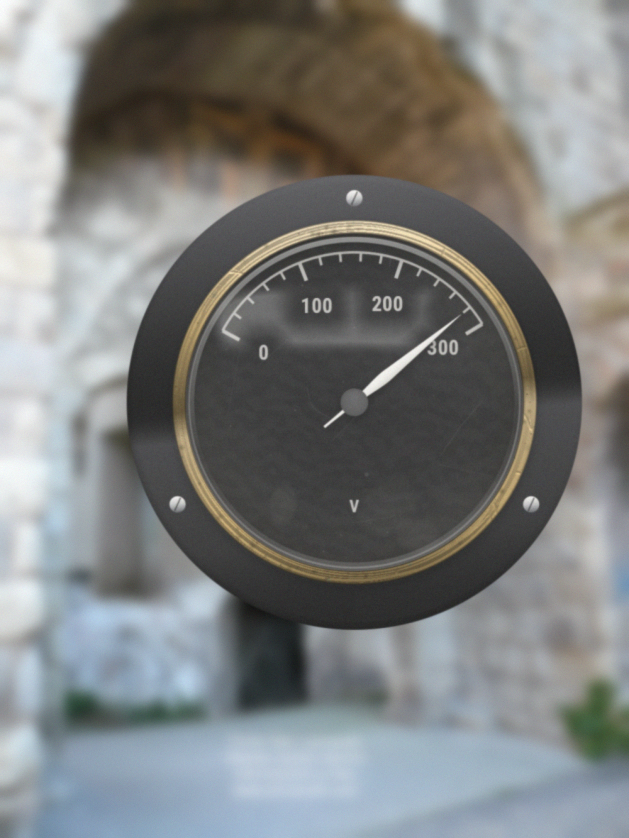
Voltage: 280 V
